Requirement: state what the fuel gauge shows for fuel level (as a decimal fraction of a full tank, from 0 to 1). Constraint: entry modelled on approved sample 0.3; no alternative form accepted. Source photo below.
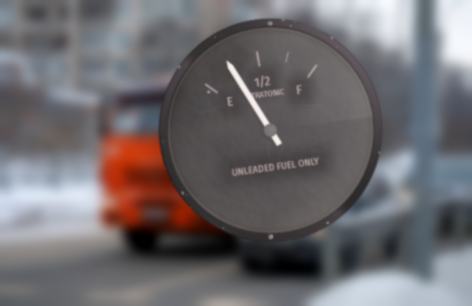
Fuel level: 0.25
